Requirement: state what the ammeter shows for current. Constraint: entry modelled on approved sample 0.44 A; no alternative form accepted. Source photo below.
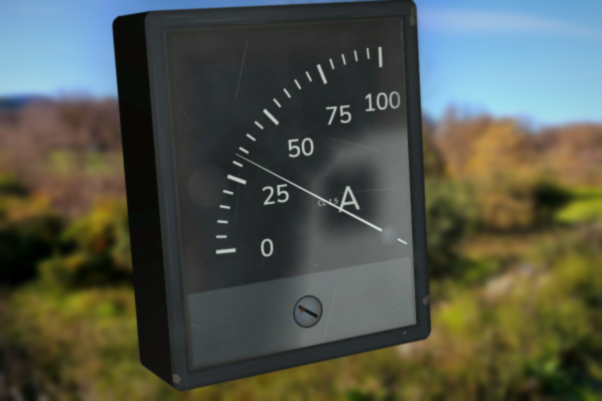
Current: 32.5 A
